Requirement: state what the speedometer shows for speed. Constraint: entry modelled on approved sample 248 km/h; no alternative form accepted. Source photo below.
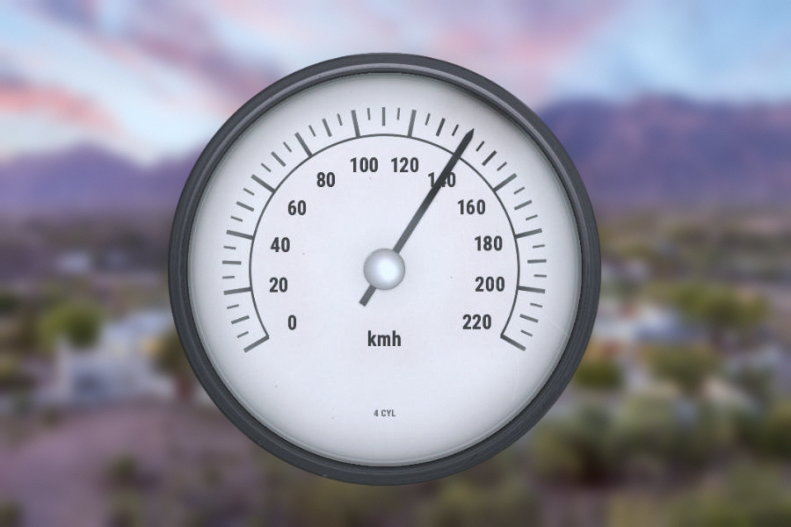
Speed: 140 km/h
